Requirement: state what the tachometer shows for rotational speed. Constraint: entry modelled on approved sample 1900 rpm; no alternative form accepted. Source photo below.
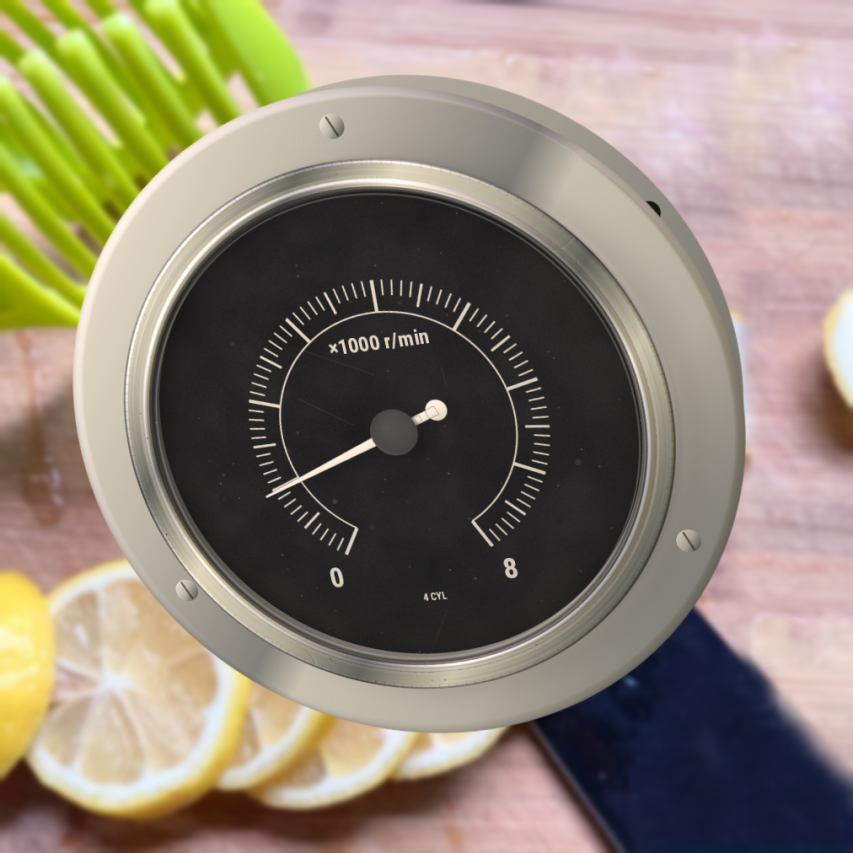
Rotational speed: 1000 rpm
